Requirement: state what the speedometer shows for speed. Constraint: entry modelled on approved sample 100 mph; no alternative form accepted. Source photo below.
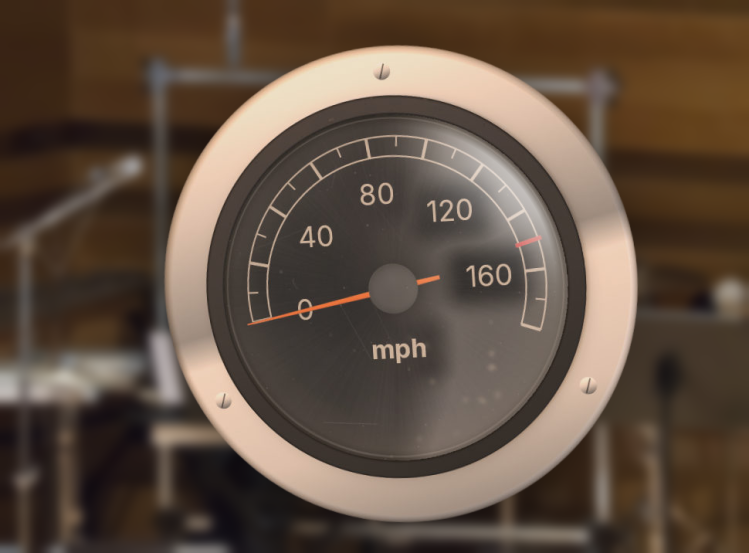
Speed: 0 mph
